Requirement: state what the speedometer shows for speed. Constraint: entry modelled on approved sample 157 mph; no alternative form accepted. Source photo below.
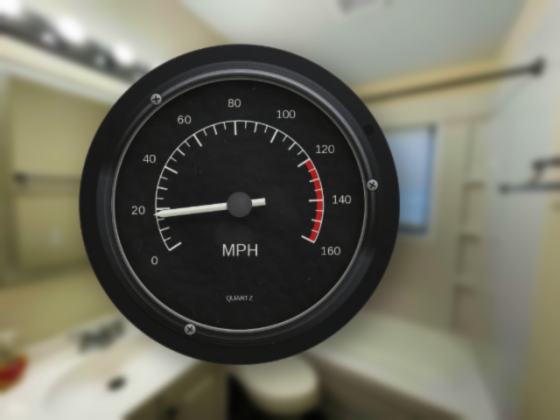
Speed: 17.5 mph
